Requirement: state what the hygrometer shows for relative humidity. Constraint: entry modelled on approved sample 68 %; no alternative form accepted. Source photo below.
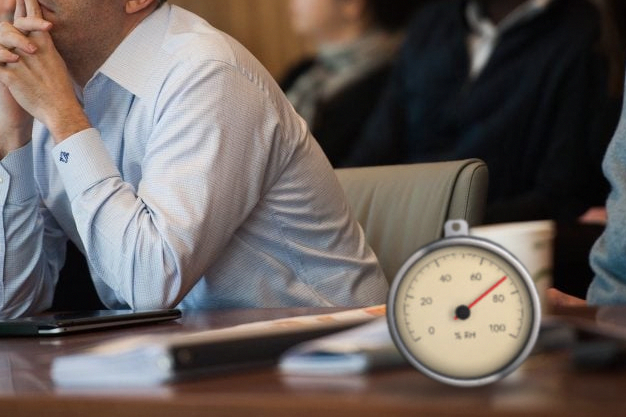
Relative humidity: 72 %
